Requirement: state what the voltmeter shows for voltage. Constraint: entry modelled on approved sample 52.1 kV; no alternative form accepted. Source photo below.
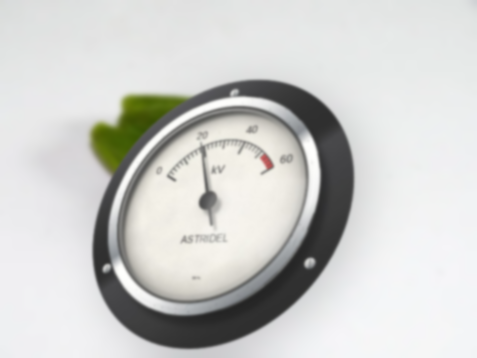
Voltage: 20 kV
